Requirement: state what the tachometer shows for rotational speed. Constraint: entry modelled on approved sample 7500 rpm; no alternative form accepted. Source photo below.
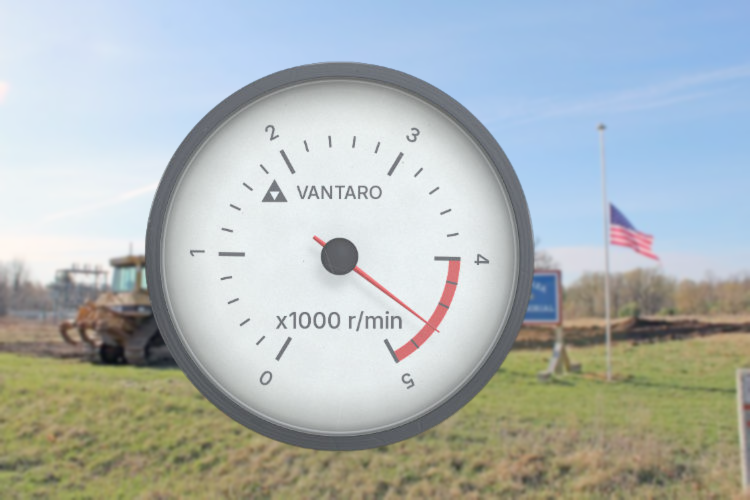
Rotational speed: 4600 rpm
